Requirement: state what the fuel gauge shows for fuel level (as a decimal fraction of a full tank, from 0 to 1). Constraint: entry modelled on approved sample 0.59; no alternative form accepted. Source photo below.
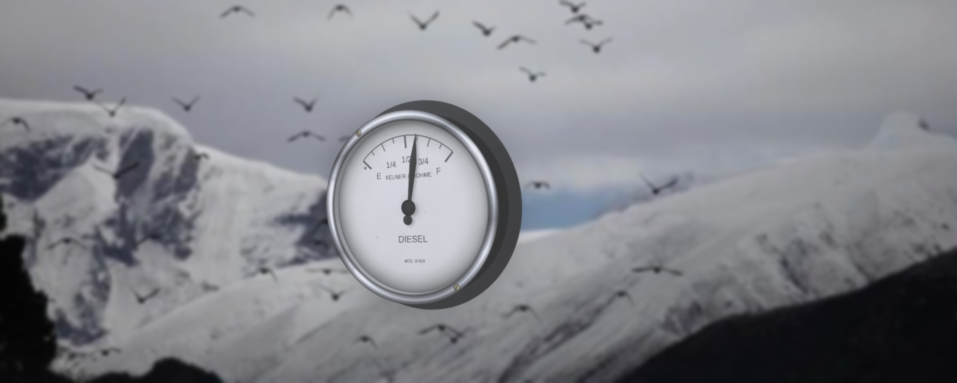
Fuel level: 0.625
